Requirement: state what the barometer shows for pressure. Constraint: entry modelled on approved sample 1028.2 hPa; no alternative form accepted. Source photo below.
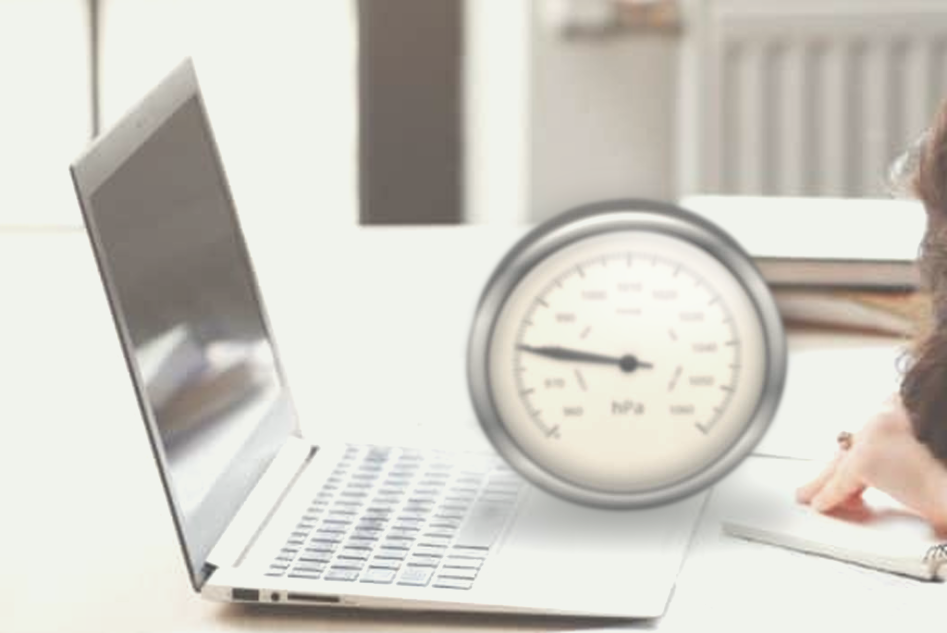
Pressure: 980 hPa
